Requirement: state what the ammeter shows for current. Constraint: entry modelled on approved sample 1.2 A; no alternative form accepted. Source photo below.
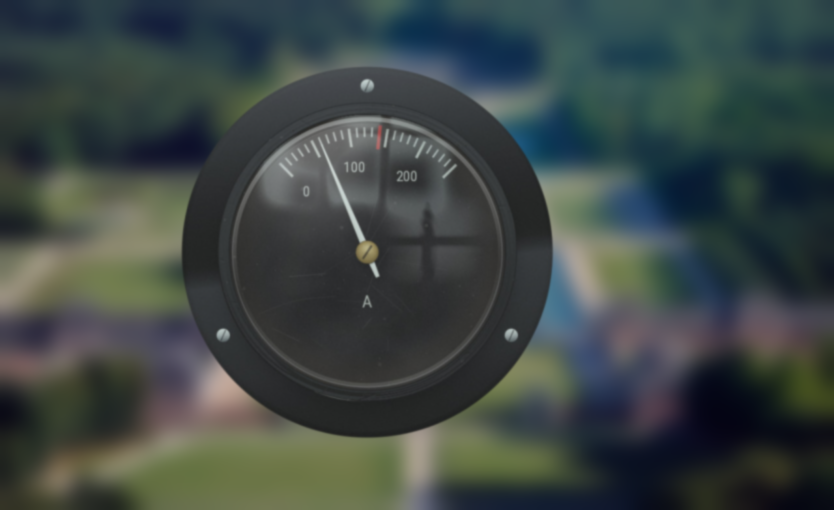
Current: 60 A
